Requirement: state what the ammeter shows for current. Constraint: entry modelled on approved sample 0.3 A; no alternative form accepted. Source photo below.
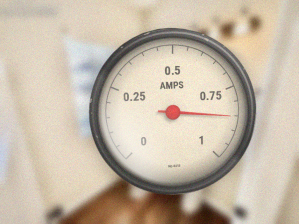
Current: 0.85 A
